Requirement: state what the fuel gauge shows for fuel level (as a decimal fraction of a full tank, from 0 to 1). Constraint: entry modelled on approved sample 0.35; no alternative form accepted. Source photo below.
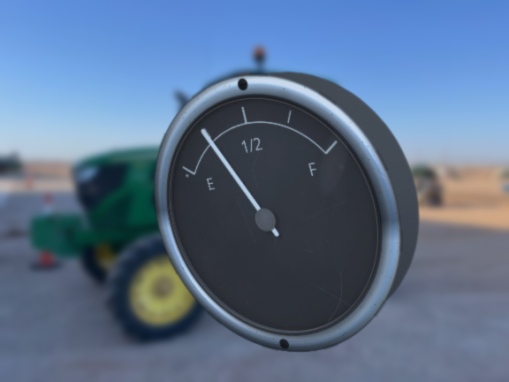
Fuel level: 0.25
